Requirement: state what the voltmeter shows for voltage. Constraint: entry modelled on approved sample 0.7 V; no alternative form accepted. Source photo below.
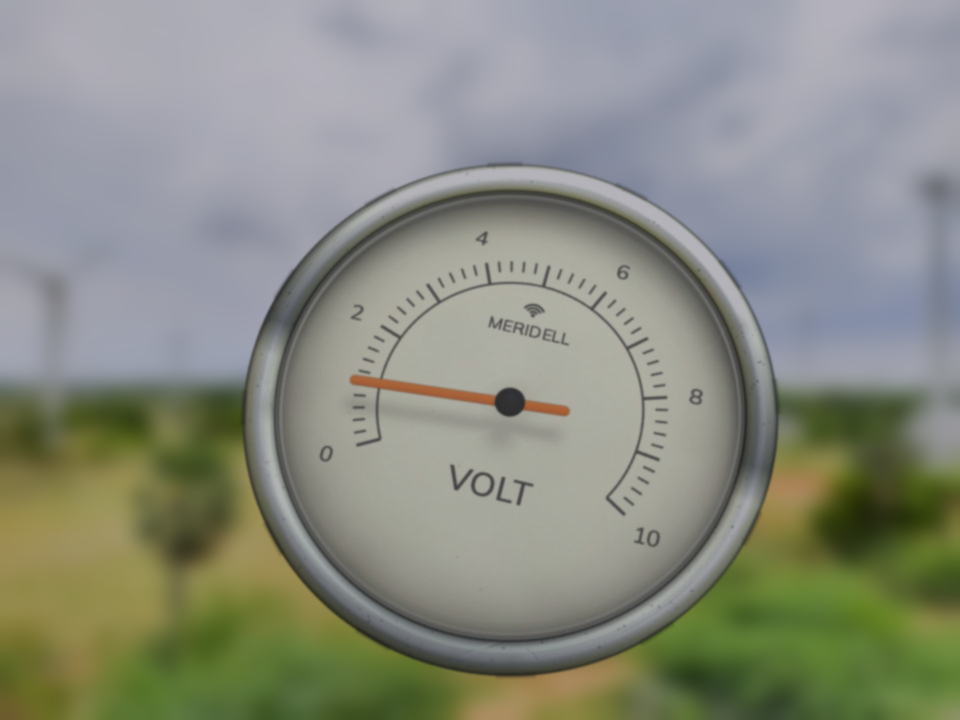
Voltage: 1 V
